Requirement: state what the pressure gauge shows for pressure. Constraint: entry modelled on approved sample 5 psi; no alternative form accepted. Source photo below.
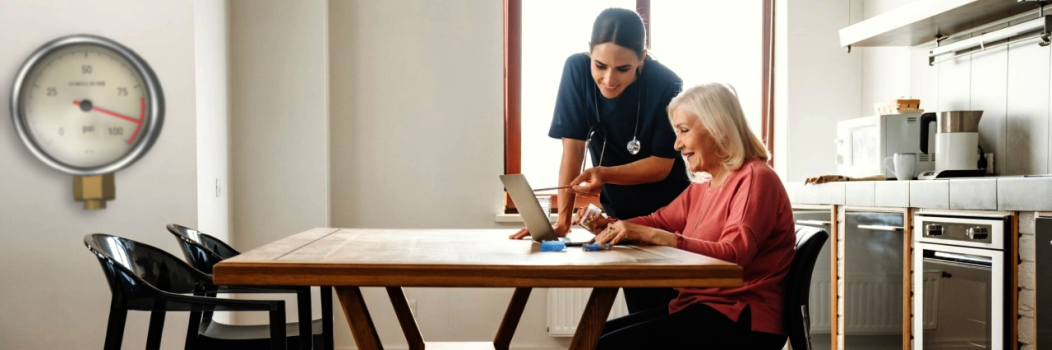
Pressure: 90 psi
